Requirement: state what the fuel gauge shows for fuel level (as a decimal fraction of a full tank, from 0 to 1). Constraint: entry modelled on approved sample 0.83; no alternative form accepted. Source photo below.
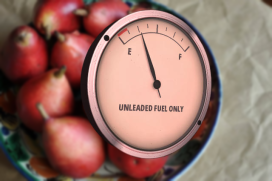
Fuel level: 0.25
